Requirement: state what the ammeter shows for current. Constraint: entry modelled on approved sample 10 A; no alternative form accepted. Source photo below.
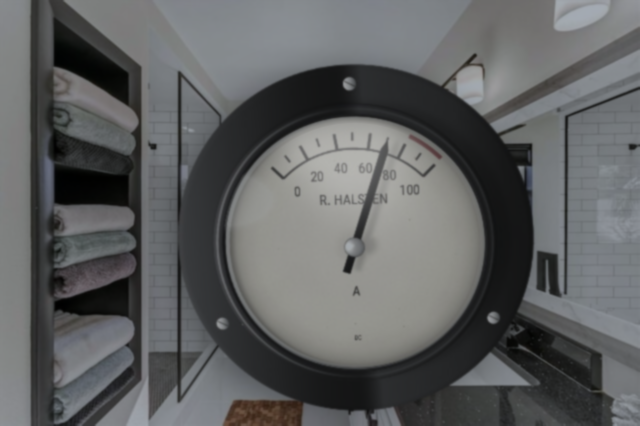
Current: 70 A
